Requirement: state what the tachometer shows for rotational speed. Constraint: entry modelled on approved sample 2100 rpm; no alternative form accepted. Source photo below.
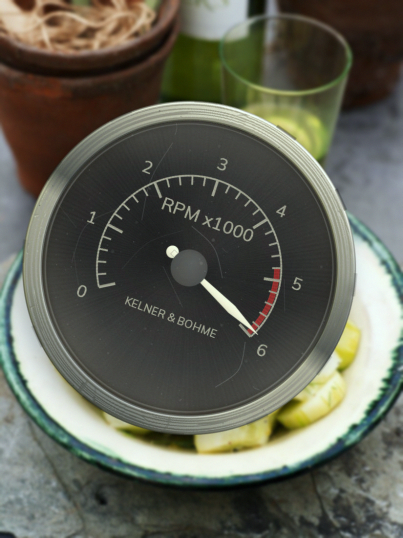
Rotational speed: 5900 rpm
